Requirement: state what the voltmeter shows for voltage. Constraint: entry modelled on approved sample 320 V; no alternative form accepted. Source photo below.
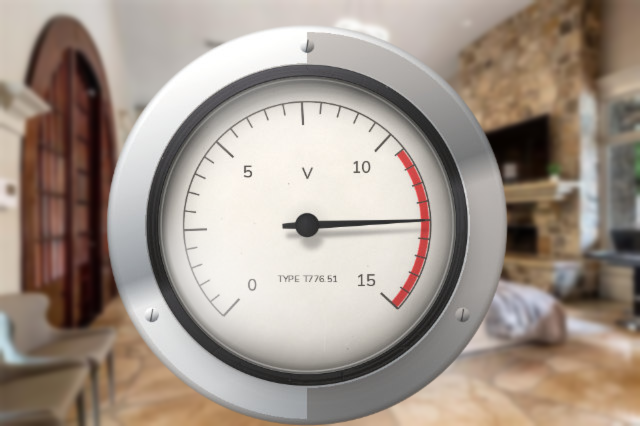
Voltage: 12.5 V
